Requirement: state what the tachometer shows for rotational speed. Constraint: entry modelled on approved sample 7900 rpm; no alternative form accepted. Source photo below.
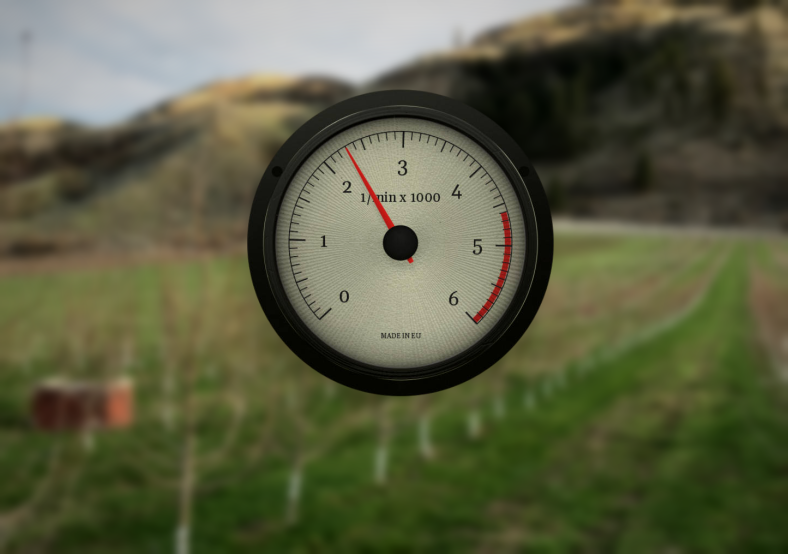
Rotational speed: 2300 rpm
